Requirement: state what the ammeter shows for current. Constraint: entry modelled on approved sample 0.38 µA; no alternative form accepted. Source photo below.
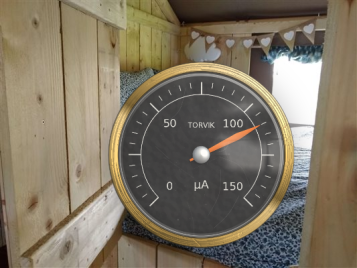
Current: 110 µA
